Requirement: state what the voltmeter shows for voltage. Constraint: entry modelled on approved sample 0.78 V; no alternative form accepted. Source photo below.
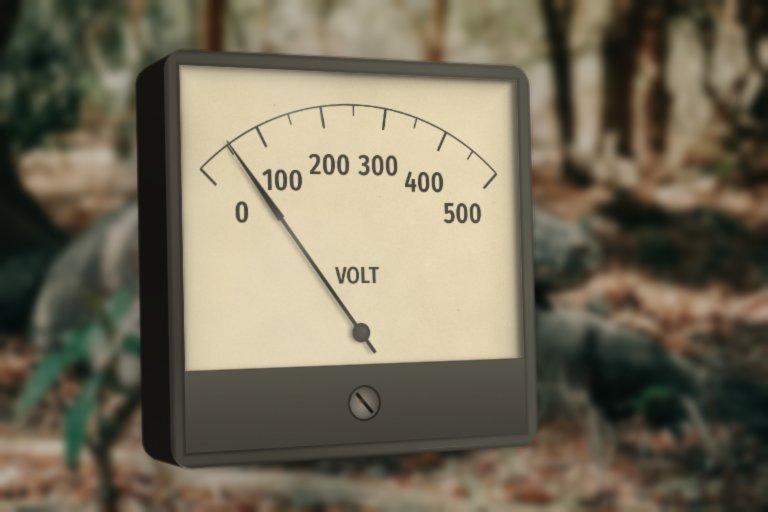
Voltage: 50 V
